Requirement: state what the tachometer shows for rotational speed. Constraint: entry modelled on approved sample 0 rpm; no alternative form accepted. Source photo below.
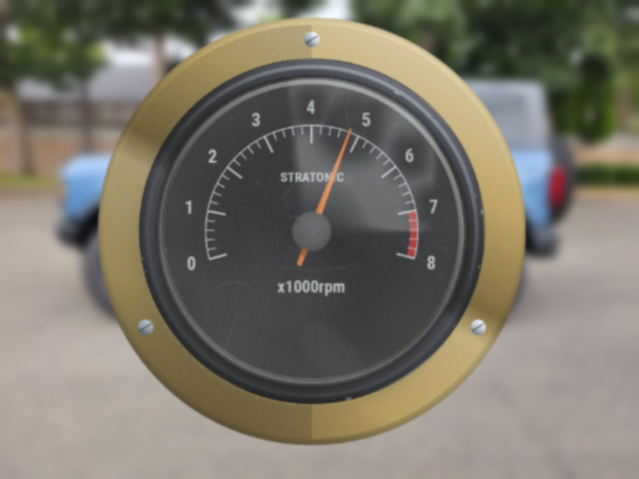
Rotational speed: 4800 rpm
